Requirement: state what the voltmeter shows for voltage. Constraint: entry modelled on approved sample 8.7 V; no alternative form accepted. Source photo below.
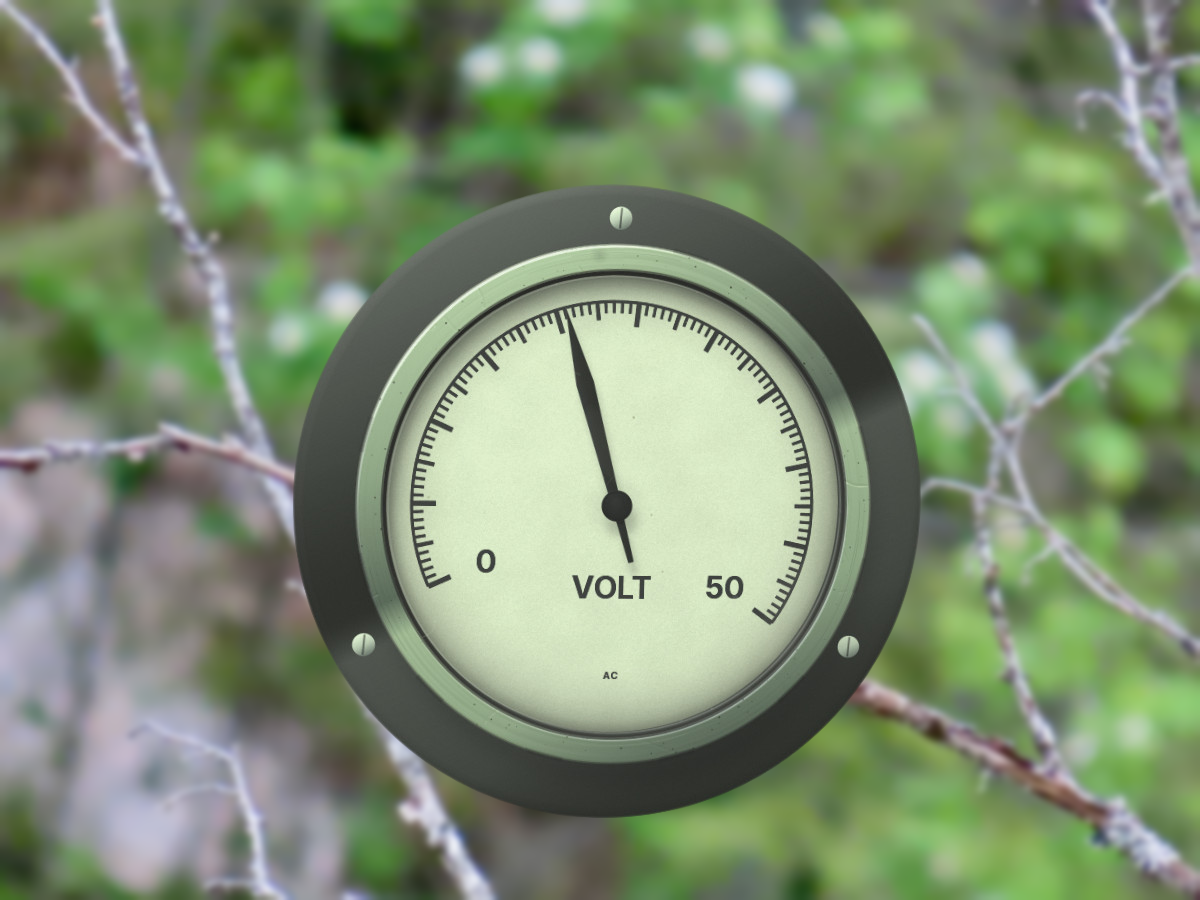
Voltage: 20.5 V
